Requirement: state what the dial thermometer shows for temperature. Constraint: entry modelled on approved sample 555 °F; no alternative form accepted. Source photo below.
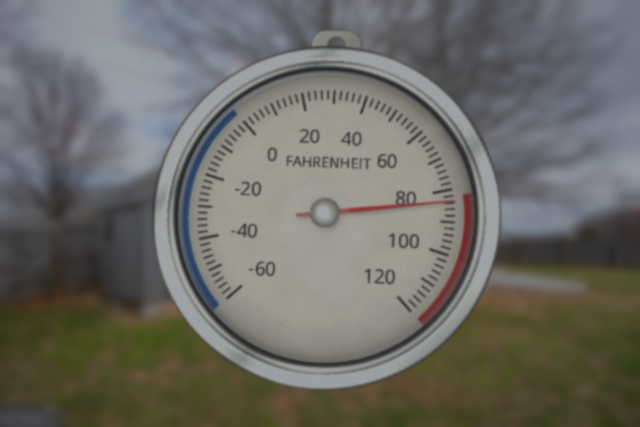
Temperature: 84 °F
